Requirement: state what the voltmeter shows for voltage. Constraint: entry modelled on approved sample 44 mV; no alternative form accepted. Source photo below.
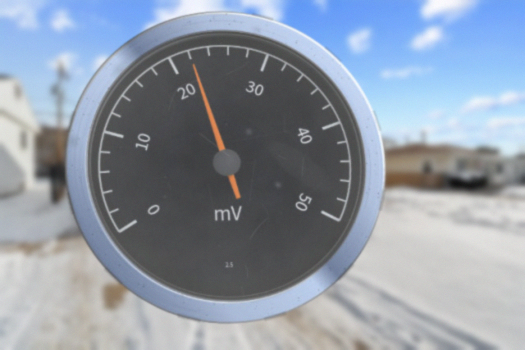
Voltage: 22 mV
